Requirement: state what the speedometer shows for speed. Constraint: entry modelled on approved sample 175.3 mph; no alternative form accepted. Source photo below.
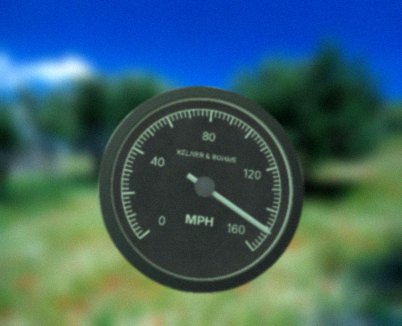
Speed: 150 mph
